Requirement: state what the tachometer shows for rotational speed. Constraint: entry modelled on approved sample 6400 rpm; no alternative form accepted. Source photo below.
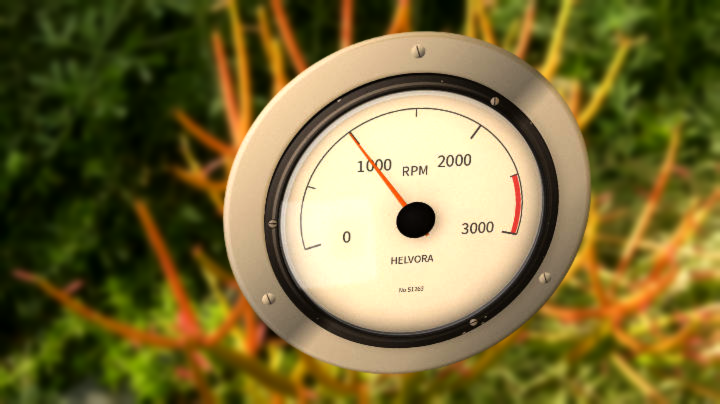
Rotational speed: 1000 rpm
